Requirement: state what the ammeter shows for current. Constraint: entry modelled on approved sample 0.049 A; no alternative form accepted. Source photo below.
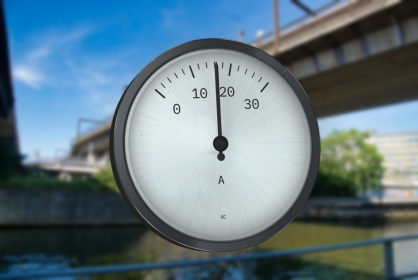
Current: 16 A
